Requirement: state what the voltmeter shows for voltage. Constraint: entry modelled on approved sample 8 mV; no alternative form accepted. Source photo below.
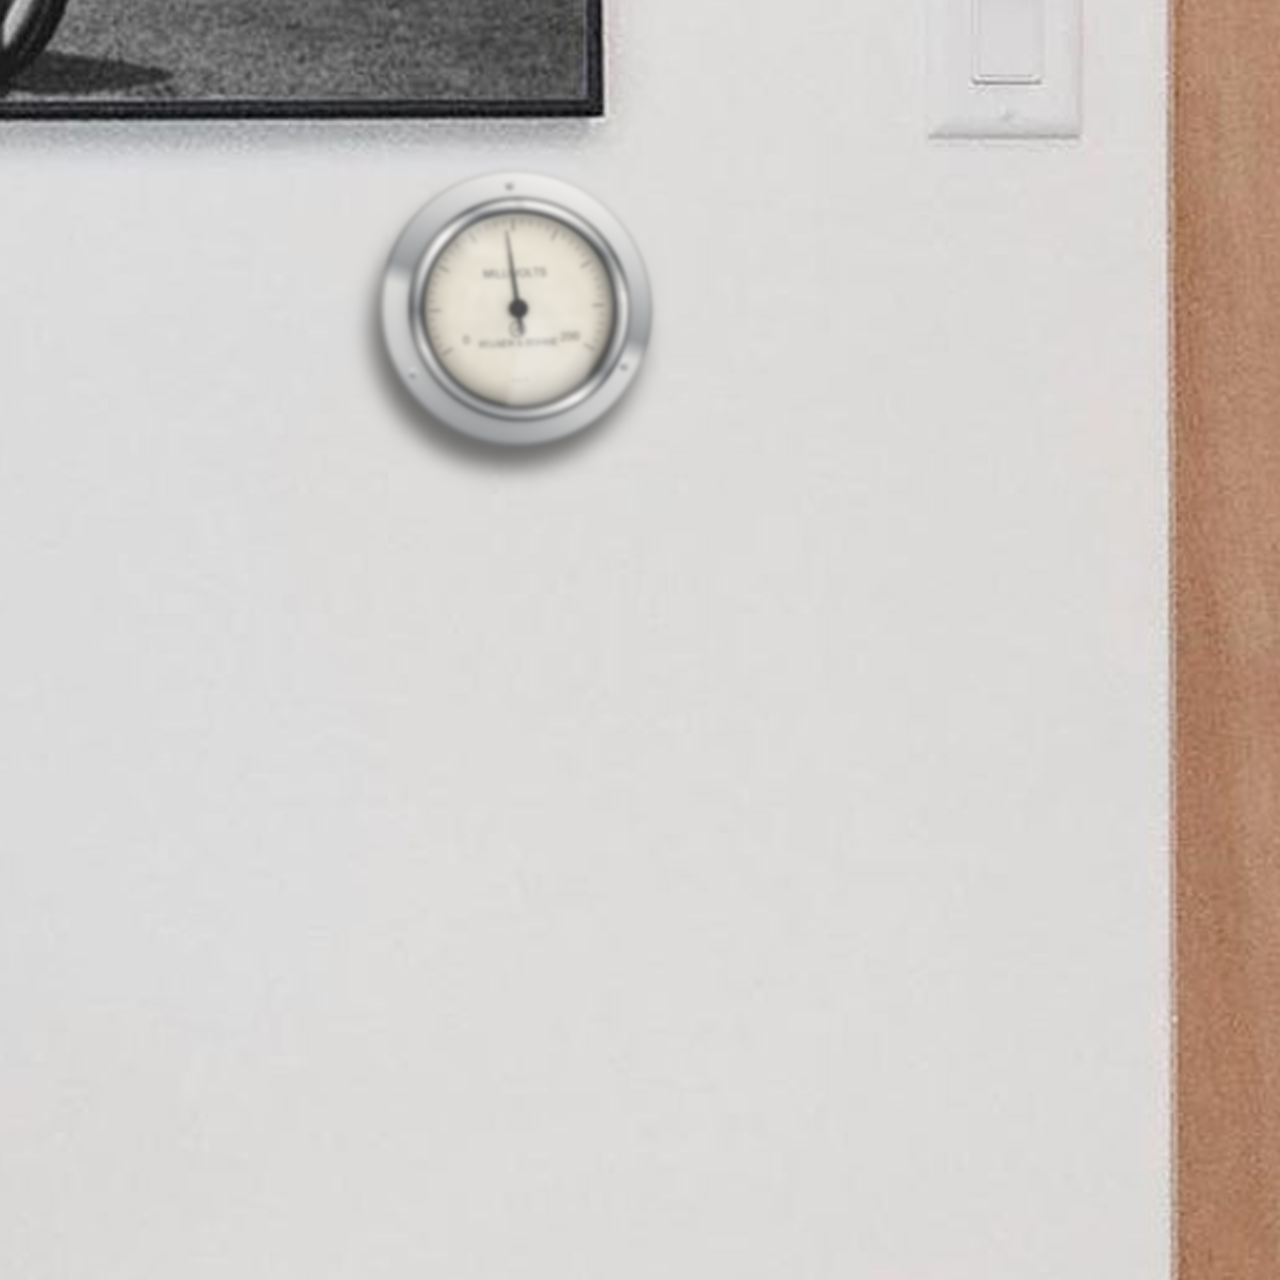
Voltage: 95 mV
